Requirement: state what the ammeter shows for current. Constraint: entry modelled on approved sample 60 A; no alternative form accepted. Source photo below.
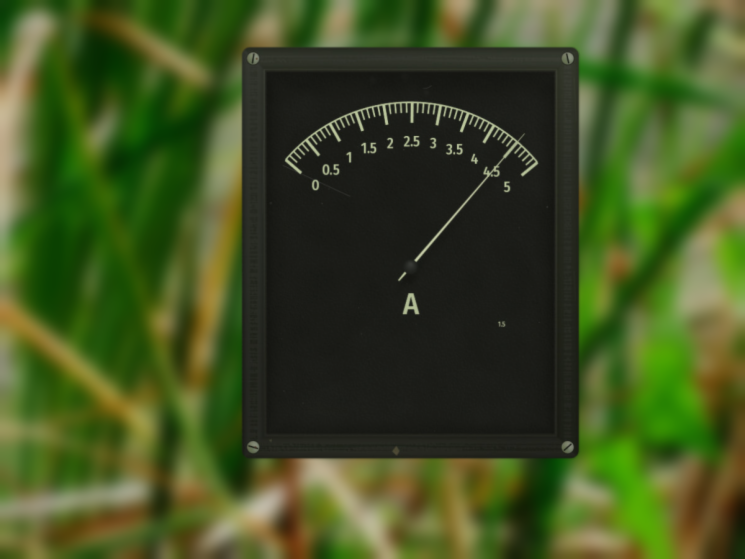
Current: 4.5 A
